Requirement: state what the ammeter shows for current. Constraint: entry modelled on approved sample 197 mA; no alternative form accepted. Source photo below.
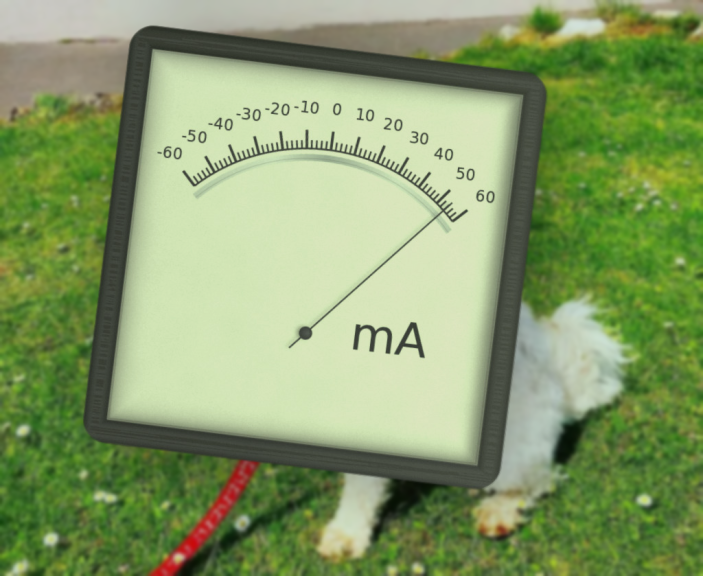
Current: 54 mA
